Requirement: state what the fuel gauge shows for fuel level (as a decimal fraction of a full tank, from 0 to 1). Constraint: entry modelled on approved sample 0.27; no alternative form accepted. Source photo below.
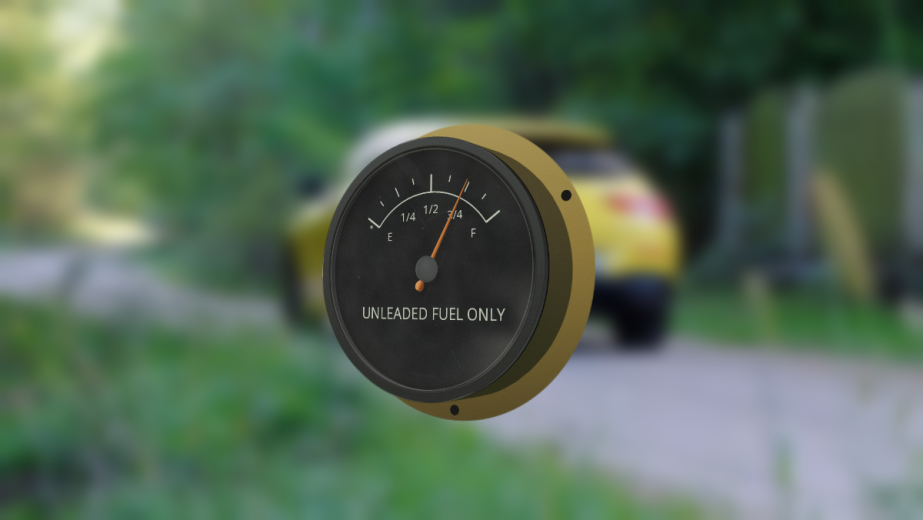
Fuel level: 0.75
